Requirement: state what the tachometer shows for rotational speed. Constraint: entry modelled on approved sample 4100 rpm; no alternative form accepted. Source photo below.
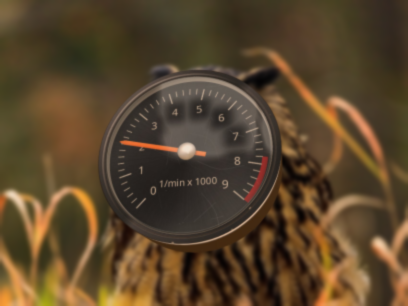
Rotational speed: 2000 rpm
